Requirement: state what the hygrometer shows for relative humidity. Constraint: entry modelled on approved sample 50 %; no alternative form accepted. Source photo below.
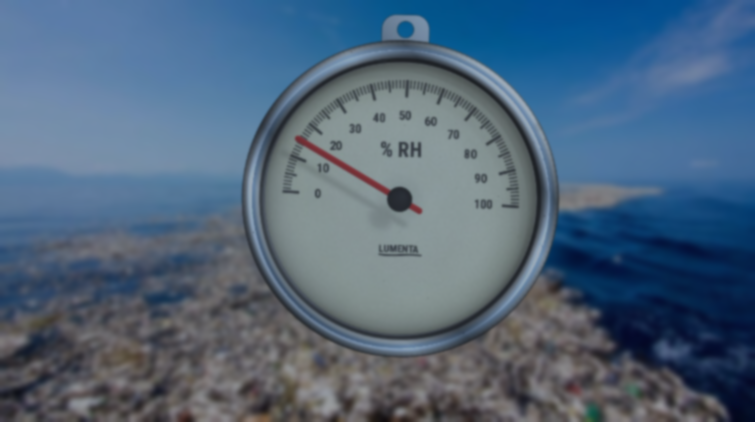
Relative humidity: 15 %
